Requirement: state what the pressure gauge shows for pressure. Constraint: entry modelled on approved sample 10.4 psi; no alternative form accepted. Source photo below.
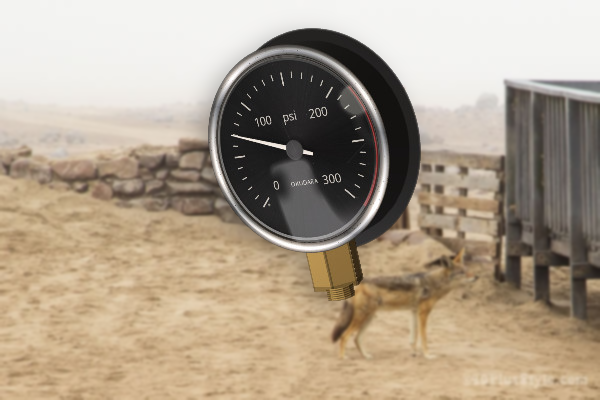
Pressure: 70 psi
